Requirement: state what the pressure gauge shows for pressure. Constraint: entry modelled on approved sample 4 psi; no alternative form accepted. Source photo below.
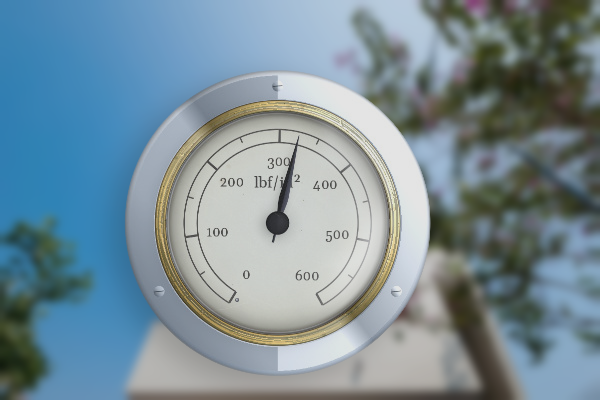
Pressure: 325 psi
